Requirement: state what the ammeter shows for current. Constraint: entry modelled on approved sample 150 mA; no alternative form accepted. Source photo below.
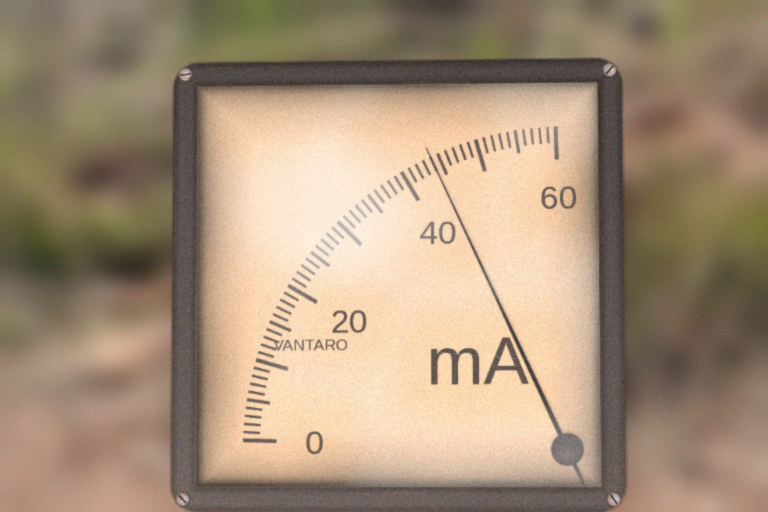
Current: 44 mA
